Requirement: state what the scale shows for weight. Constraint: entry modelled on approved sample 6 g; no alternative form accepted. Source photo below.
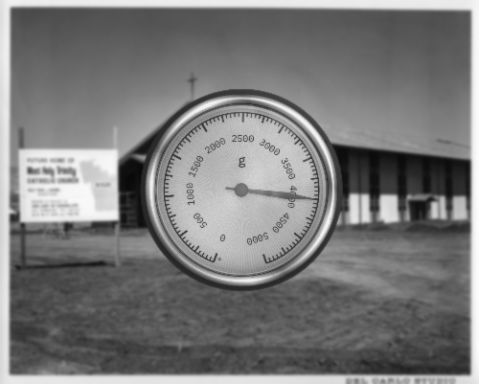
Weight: 4000 g
